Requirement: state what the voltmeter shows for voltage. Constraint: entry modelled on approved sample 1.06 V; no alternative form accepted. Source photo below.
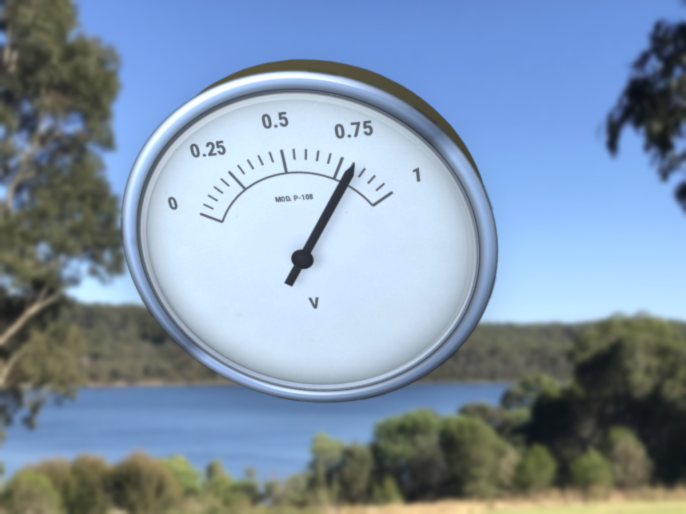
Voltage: 0.8 V
